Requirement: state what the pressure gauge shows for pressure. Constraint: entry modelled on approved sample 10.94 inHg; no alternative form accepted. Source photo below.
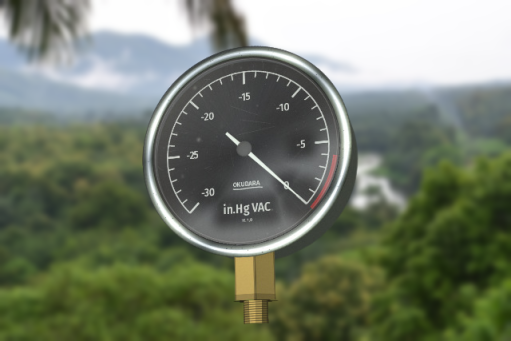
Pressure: 0 inHg
